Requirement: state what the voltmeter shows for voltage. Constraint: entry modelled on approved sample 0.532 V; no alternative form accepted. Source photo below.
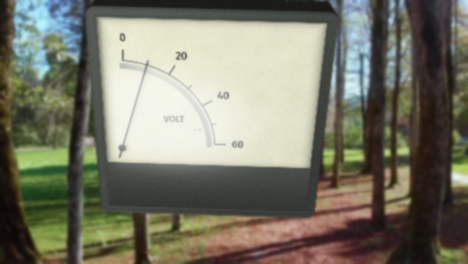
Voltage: 10 V
